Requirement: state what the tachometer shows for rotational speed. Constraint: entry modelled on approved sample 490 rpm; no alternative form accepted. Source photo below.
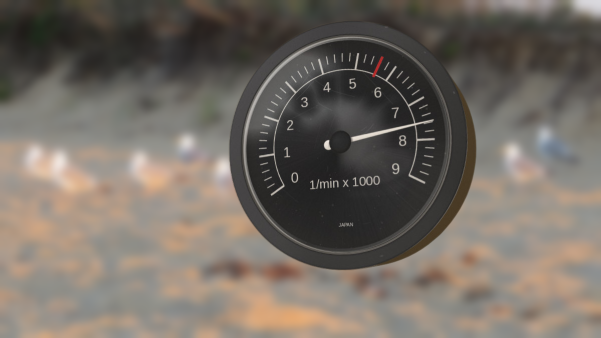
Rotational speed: 7600 rpm
